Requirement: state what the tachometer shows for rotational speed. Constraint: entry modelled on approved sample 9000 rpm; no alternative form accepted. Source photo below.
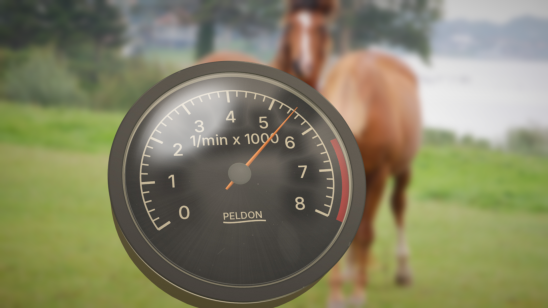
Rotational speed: 5500 rpm
